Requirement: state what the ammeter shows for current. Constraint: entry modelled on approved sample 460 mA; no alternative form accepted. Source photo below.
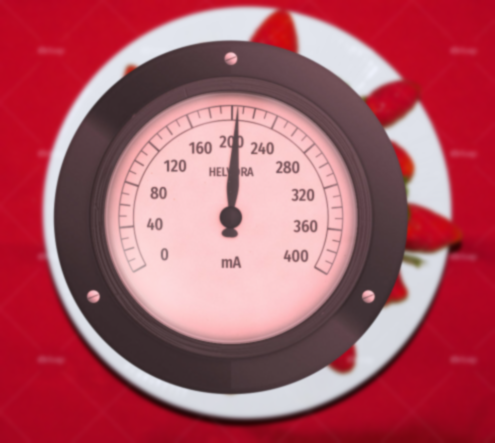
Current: 205 mA
